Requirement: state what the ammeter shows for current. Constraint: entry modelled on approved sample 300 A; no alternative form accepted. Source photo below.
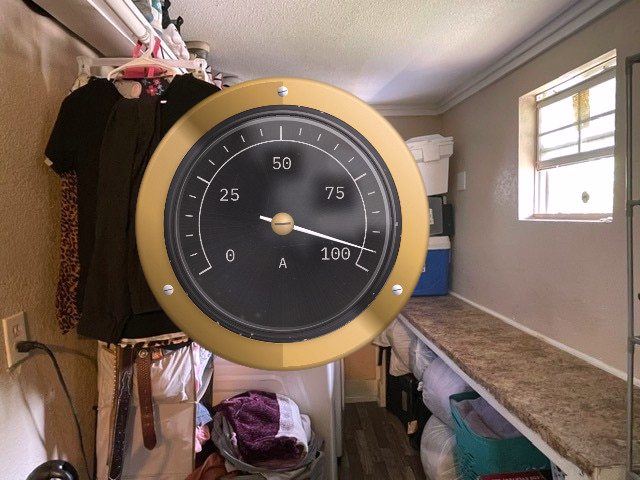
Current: 95 A
